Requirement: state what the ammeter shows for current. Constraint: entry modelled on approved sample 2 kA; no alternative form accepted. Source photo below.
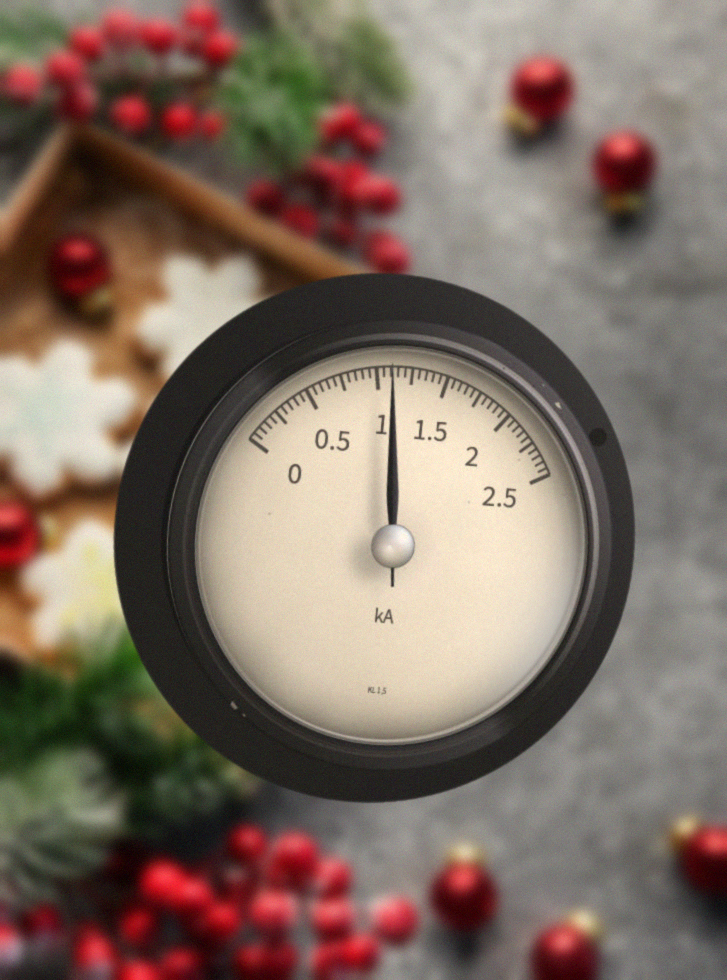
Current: 1.1 kA
